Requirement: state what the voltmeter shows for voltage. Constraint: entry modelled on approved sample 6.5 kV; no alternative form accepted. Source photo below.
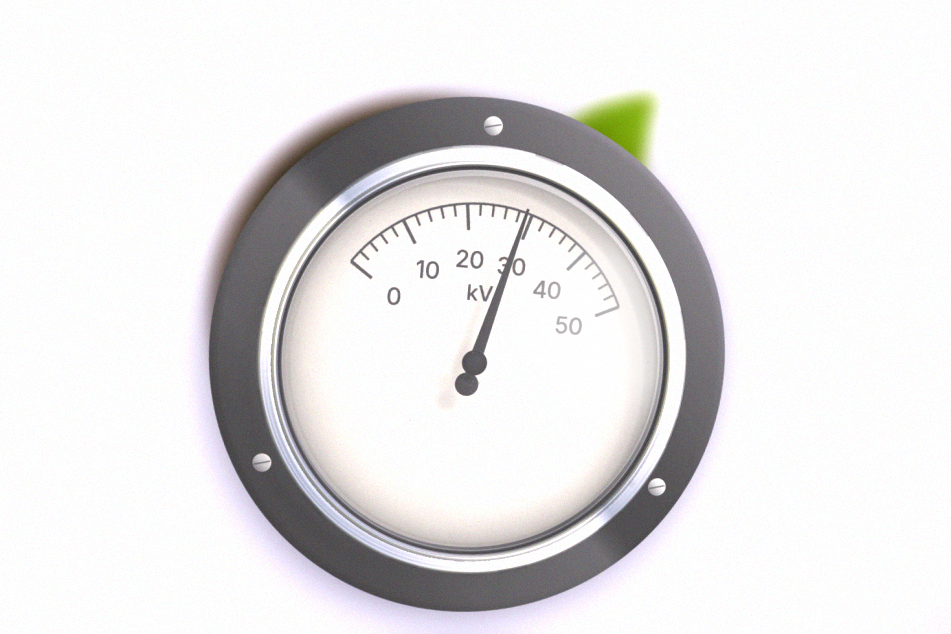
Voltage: 29 kV
